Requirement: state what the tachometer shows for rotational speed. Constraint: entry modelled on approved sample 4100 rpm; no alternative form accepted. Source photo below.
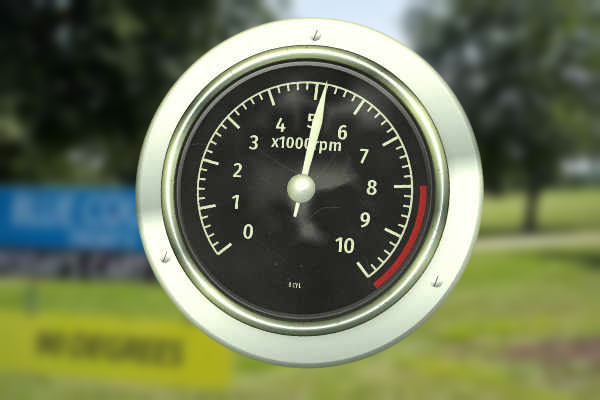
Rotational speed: 5200 rpm
